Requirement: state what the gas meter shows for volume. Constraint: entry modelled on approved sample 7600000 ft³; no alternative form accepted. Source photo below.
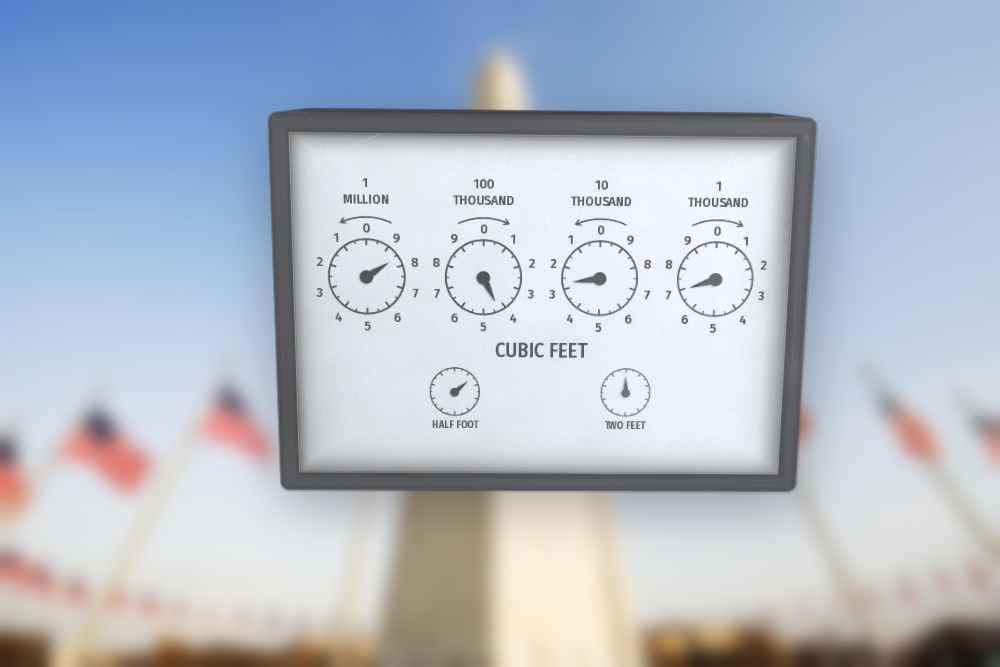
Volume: 842700 ft³
